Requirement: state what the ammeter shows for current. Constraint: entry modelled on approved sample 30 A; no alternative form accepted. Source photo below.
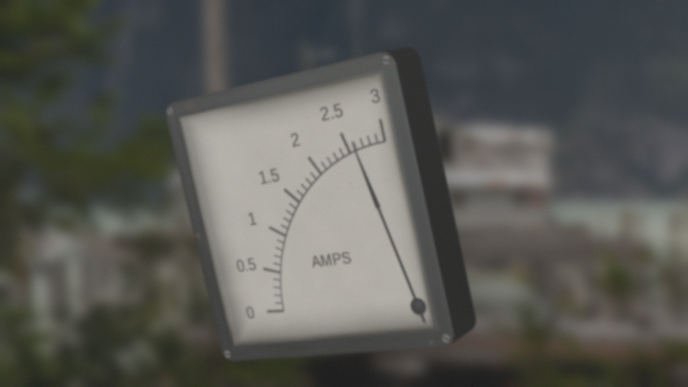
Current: 2.6 A
